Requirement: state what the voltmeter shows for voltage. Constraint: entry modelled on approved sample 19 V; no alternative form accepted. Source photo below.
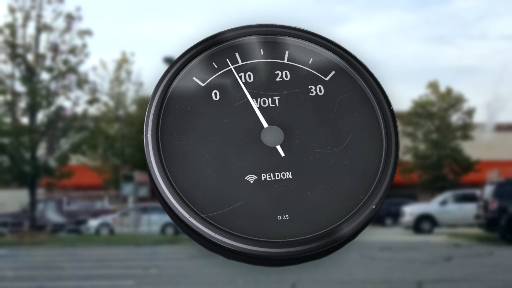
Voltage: 7.5 V
